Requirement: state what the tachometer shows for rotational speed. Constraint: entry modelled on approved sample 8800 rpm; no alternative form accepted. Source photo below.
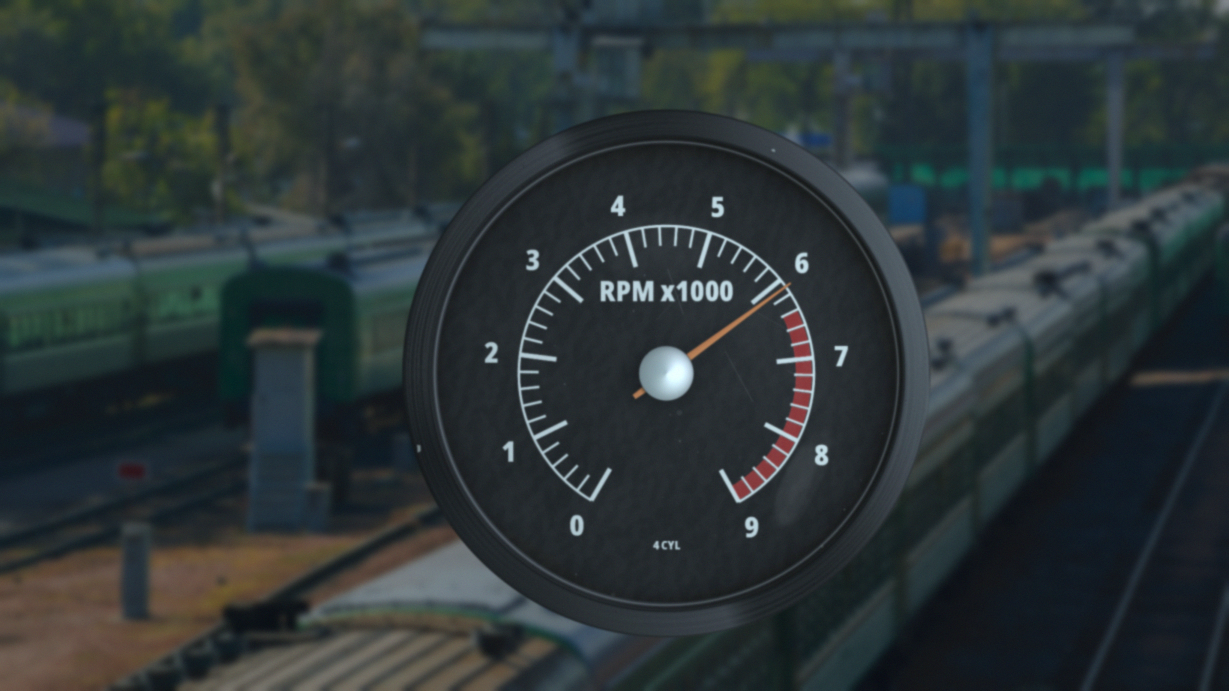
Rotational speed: 6100 rpm
